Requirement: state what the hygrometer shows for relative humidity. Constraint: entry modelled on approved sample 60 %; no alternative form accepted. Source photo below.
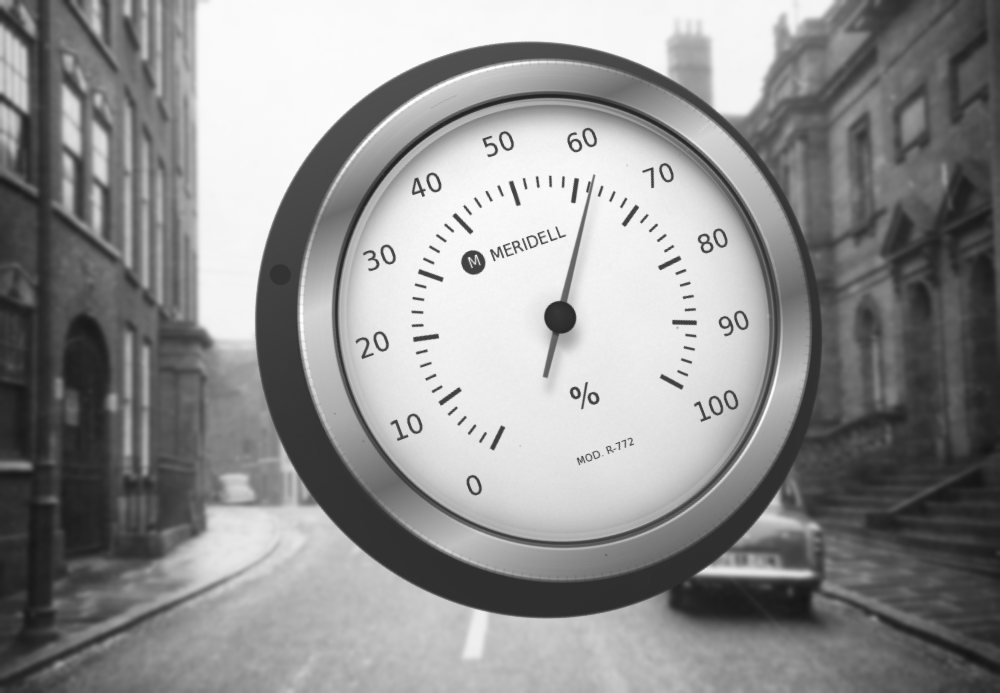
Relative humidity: 62 %
